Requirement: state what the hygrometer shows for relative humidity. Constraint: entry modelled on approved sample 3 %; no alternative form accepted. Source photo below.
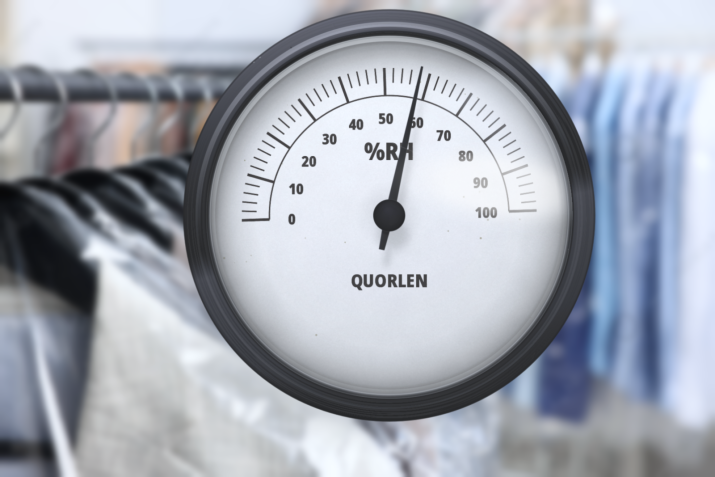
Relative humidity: 58 %
